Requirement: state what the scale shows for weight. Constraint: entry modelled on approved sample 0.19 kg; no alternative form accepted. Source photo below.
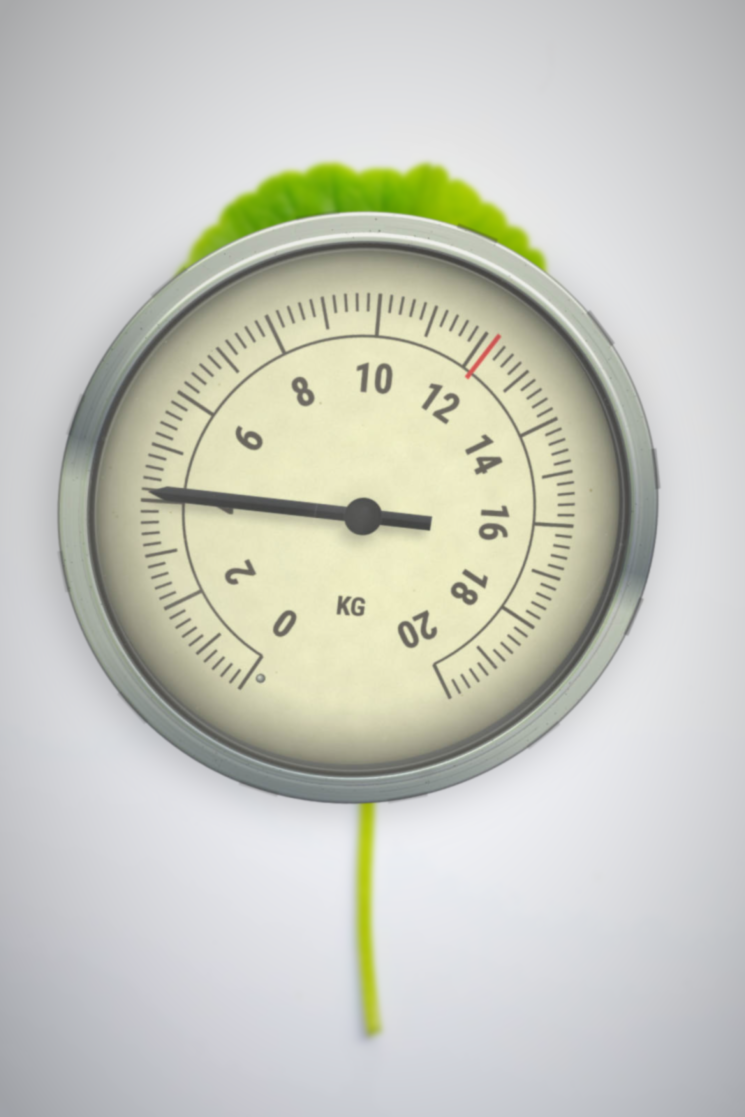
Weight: 4.2 kg
